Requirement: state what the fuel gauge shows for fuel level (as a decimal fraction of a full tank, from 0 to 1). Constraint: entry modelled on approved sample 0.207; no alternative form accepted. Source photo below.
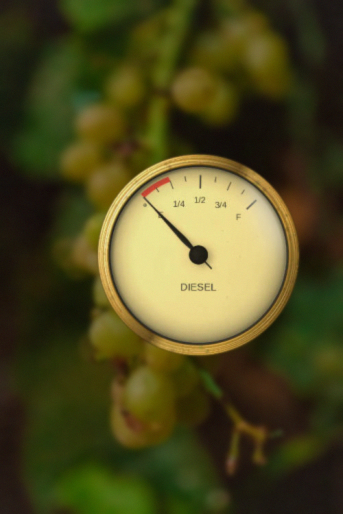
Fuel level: 0
